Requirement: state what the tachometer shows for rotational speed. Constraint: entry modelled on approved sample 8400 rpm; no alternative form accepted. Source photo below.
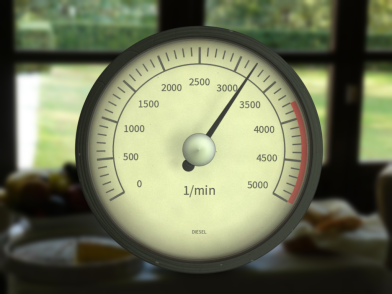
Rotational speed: 3200 rpm
